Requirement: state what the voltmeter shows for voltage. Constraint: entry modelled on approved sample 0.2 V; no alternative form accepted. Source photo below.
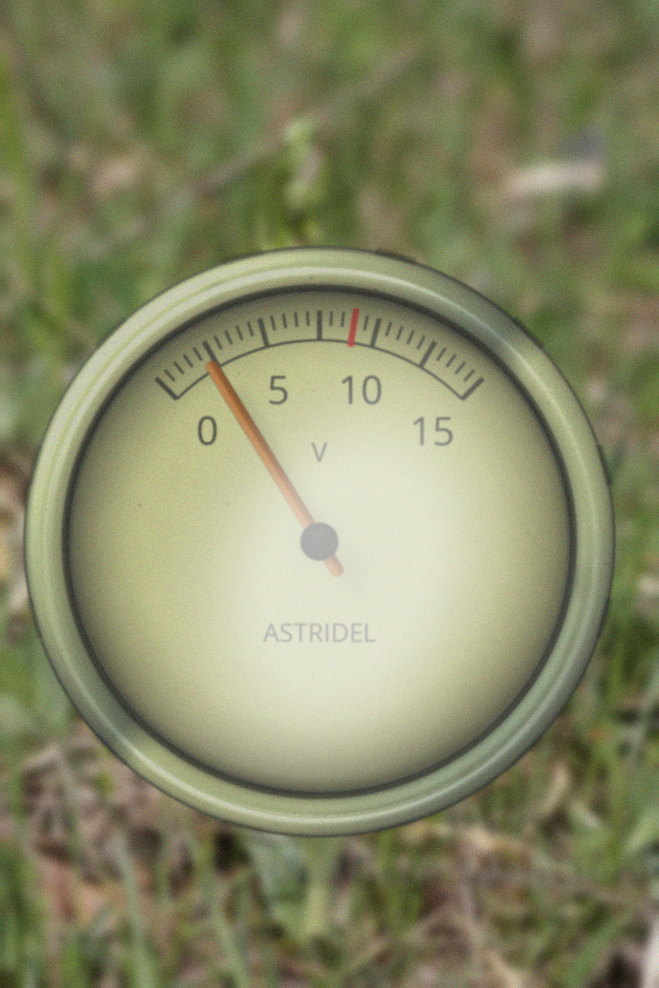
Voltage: 2.25 V
